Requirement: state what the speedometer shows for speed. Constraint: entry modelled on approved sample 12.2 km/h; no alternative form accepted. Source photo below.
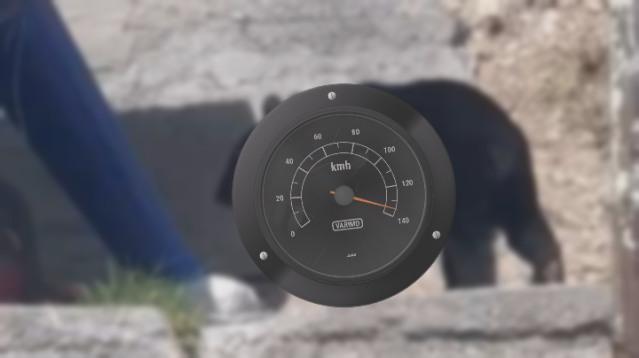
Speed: 135 km/h
